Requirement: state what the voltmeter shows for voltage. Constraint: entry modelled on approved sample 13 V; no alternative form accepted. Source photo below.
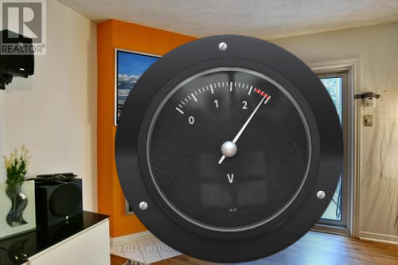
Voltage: 2.4 V
